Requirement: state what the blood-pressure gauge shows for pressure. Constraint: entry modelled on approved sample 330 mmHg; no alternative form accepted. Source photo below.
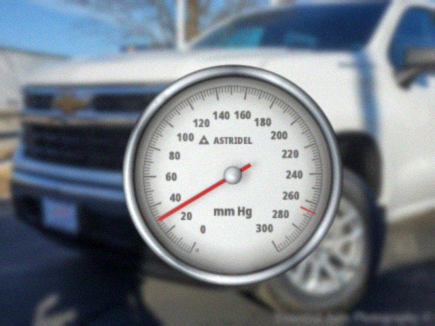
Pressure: 30 mmHg
